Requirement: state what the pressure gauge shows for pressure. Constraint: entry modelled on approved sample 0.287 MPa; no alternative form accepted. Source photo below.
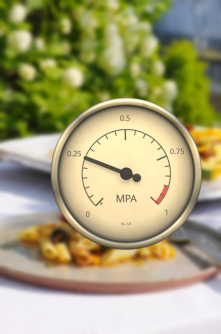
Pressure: 0.25 MPa
